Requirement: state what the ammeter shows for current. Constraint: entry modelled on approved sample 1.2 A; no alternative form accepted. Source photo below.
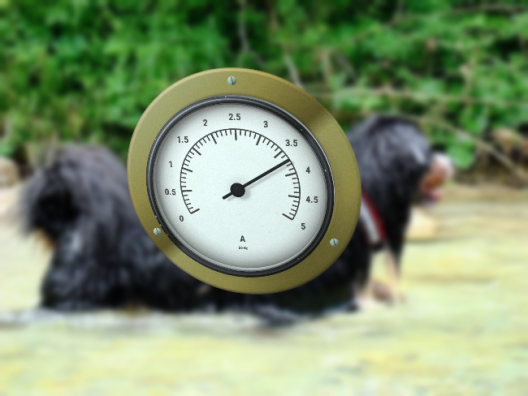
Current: 3.7 A
